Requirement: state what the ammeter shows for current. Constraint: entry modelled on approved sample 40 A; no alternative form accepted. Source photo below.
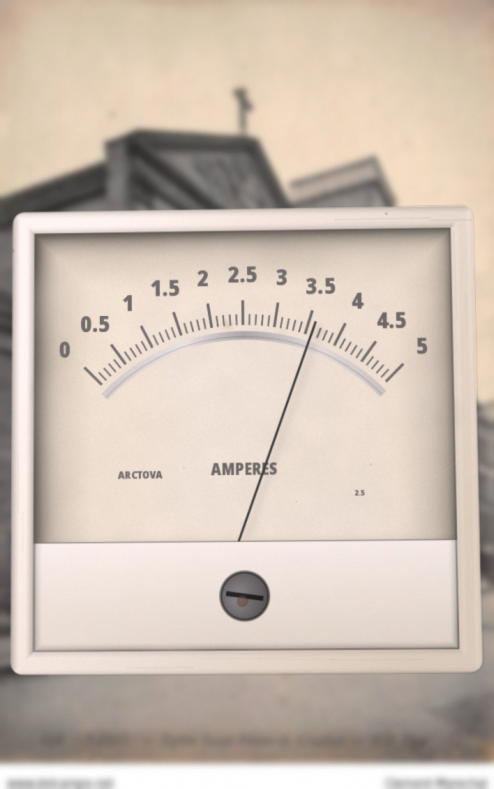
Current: 3.6 A
